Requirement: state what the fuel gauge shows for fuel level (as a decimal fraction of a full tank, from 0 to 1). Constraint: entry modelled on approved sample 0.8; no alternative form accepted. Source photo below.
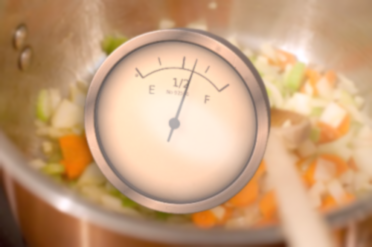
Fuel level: 0.625
